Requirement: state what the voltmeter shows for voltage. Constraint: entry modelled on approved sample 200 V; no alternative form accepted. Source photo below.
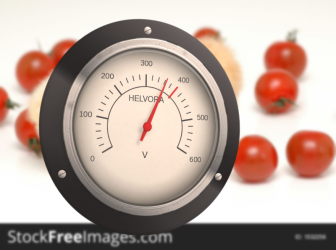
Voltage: 360 V
